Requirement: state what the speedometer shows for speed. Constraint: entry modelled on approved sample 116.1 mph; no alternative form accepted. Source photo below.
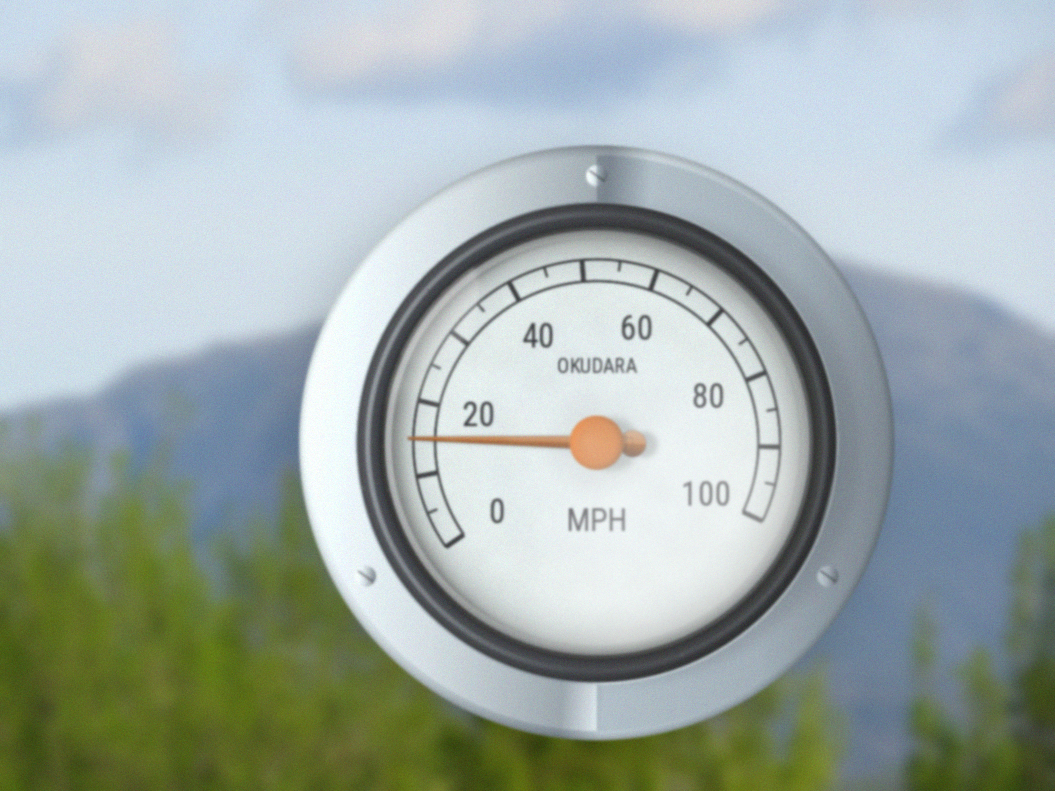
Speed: 15 mph
